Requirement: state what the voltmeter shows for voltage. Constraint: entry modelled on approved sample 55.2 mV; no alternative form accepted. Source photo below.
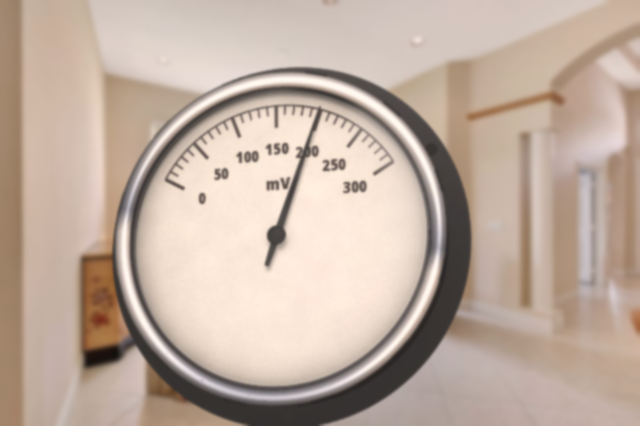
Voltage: 200 mV
